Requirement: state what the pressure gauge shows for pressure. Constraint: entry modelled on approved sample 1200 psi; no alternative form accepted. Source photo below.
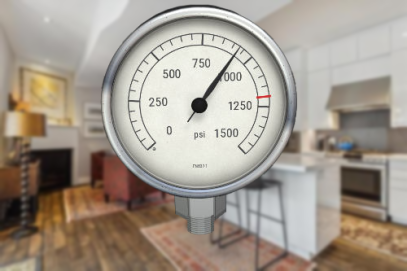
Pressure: 925 psi
